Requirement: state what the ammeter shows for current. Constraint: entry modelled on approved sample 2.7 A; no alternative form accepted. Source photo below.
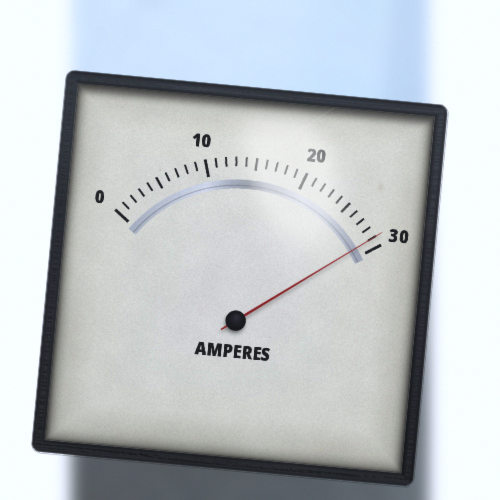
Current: 29 A
